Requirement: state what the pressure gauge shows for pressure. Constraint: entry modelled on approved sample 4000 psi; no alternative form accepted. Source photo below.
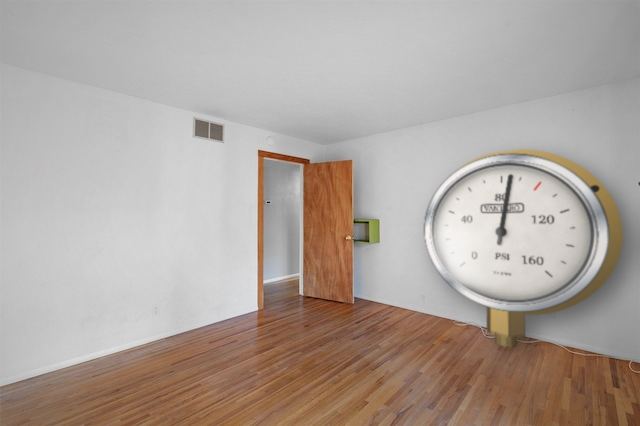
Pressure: 85 psi
